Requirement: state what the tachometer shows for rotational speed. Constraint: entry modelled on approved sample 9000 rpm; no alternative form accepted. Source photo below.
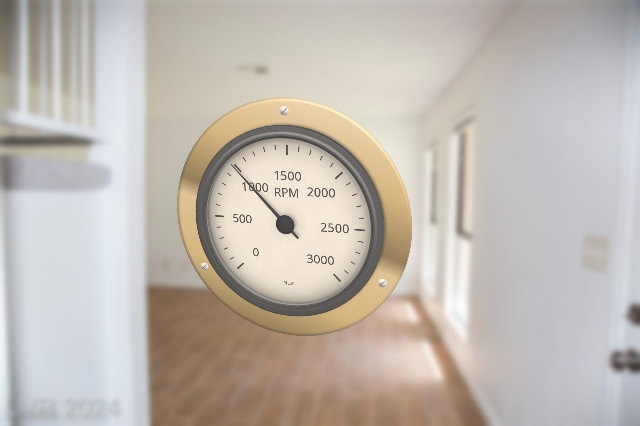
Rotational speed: 1000 rpm
